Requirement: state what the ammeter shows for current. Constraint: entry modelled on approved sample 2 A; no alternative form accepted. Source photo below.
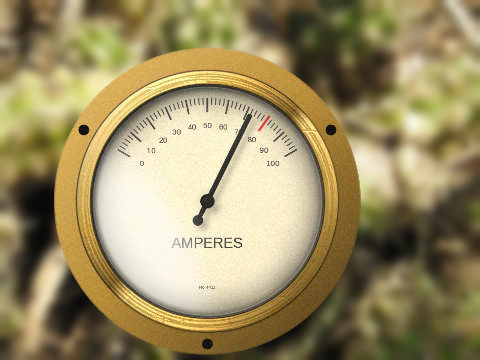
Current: 72 A
